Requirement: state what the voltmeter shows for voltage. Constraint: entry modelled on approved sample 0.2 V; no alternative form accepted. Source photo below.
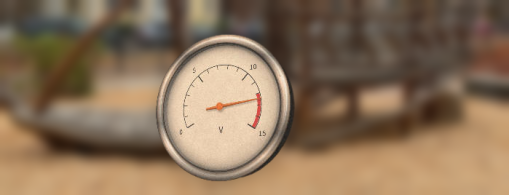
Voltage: 12.5 V
